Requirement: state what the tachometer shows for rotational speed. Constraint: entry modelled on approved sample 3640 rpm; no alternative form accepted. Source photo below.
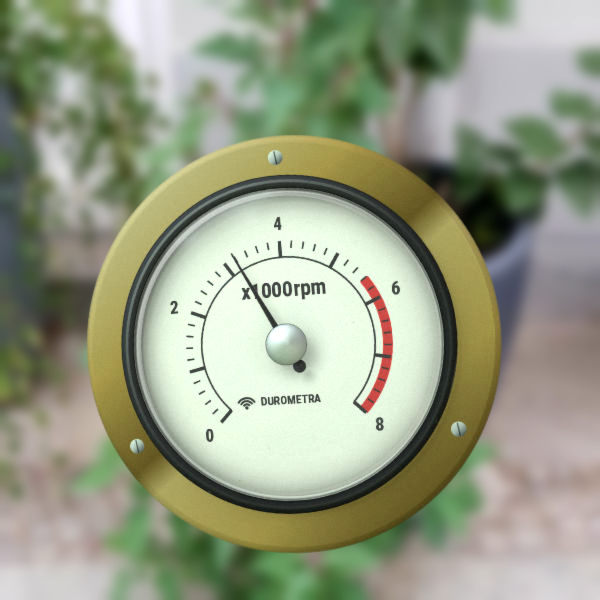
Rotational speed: 3200 rpm
